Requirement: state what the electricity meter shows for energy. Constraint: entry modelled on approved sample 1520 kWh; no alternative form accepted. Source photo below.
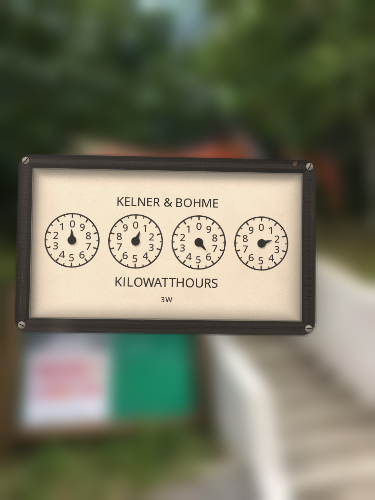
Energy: 62 kWh
